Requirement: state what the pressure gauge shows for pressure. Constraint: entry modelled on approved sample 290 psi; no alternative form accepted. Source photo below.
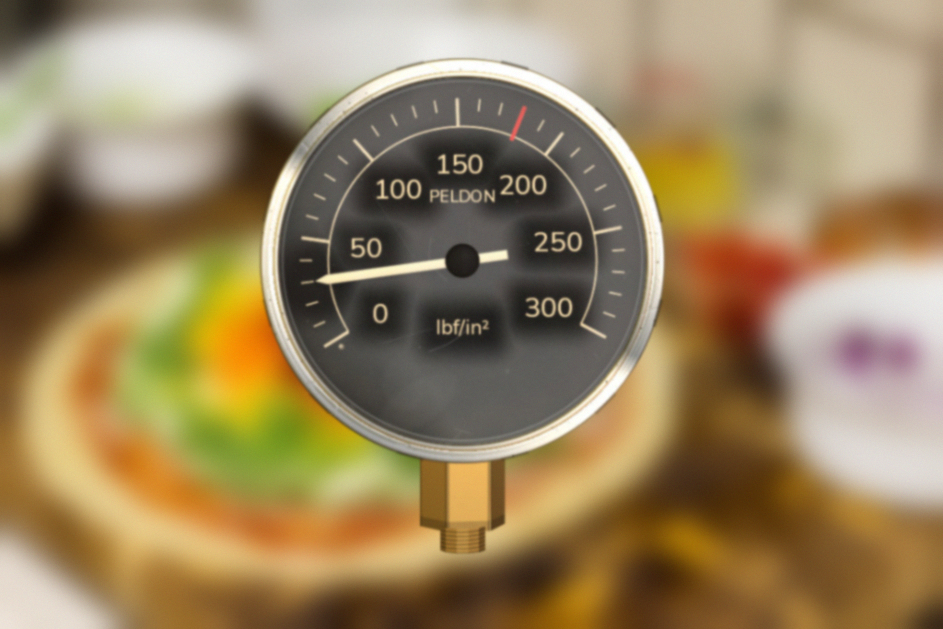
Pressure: 30 psi
